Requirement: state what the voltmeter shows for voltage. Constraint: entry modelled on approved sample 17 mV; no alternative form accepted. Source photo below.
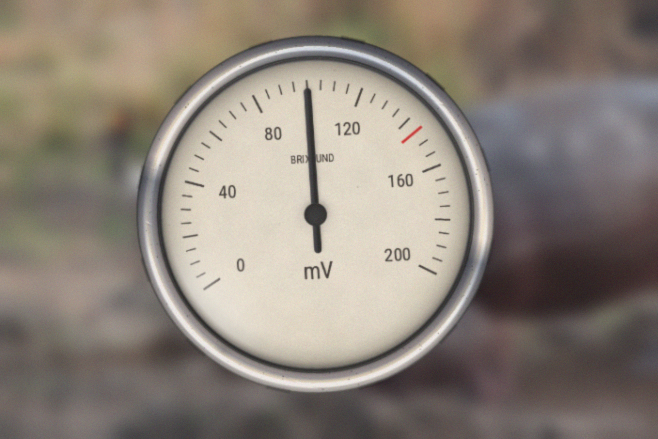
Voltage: 100 mV
